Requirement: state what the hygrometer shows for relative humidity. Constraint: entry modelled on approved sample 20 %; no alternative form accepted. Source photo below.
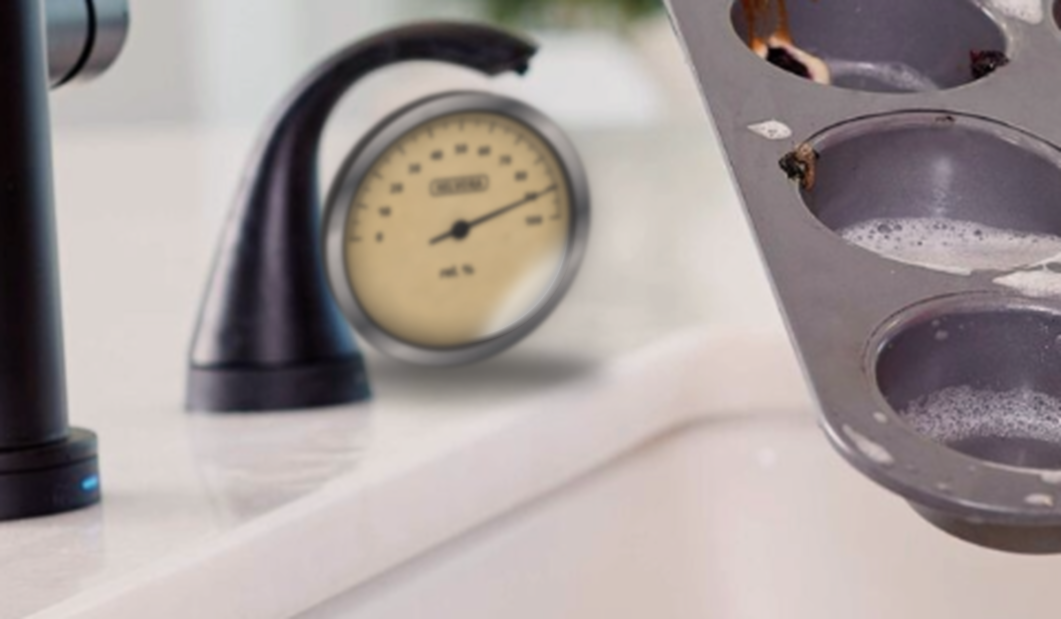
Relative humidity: 90 %
